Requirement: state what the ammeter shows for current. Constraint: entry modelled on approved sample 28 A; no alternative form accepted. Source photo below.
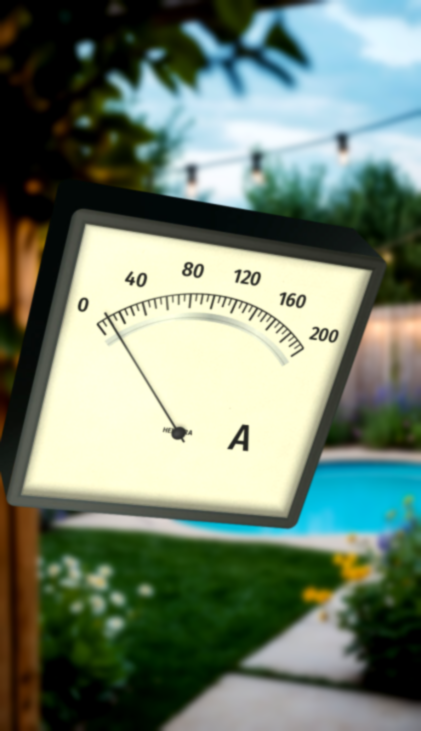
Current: 10 A
